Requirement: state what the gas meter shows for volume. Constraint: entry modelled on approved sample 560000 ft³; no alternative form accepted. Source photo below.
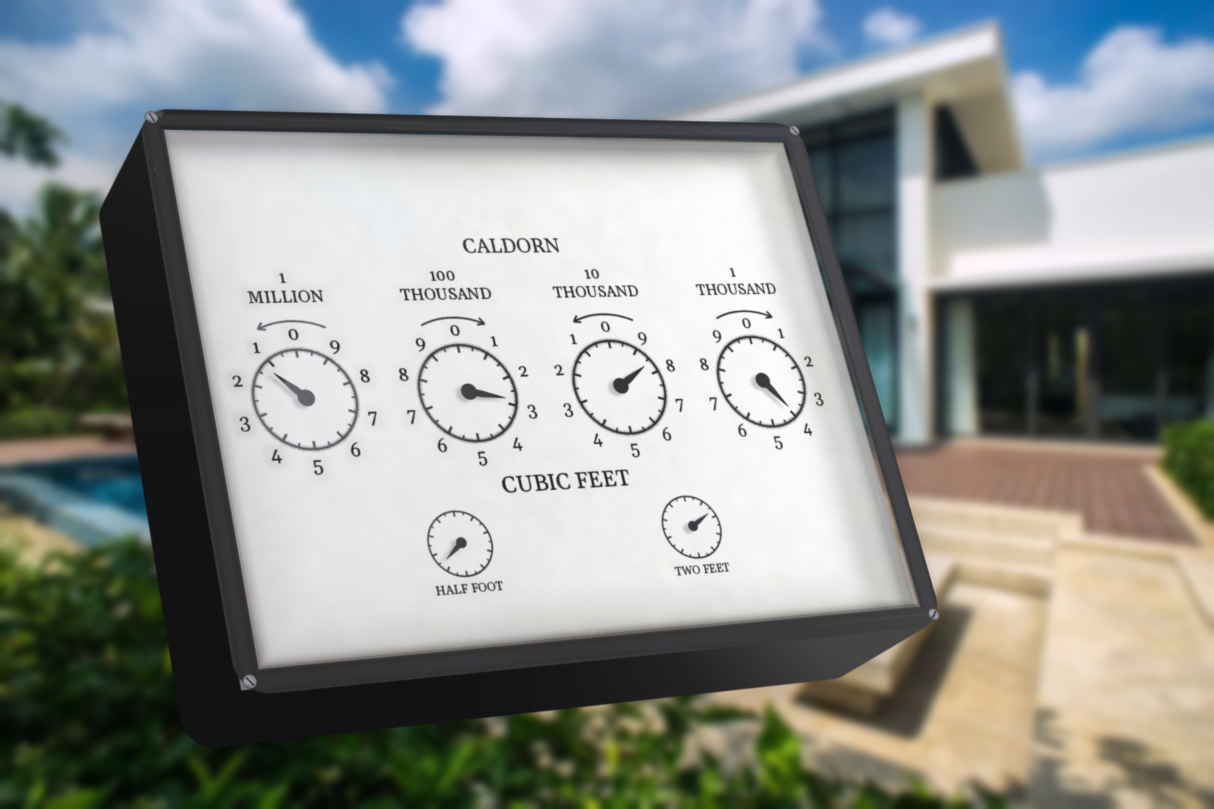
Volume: 128400 ft³
